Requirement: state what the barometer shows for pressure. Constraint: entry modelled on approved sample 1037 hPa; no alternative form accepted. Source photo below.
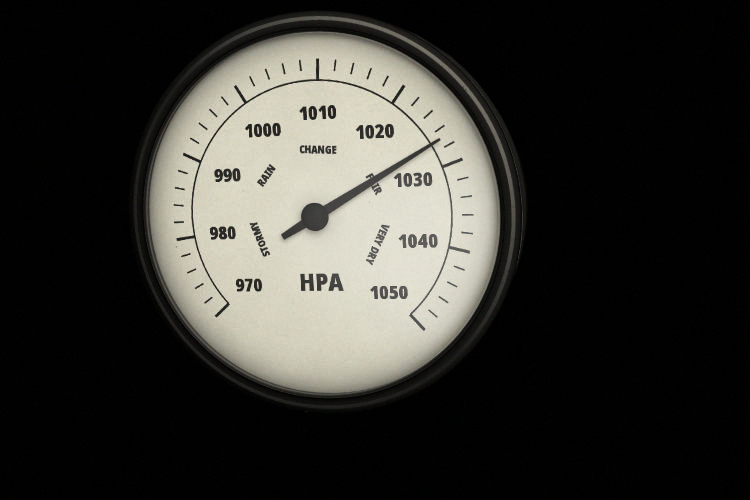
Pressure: 1027 hPa
